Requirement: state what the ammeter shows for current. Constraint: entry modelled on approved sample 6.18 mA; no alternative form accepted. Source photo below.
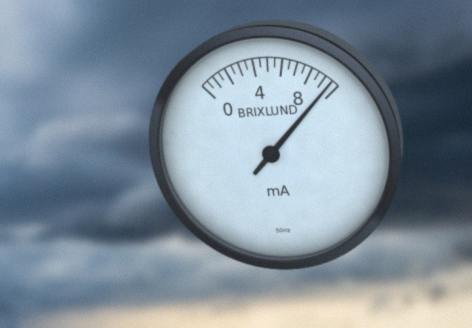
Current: 9.5 mA
